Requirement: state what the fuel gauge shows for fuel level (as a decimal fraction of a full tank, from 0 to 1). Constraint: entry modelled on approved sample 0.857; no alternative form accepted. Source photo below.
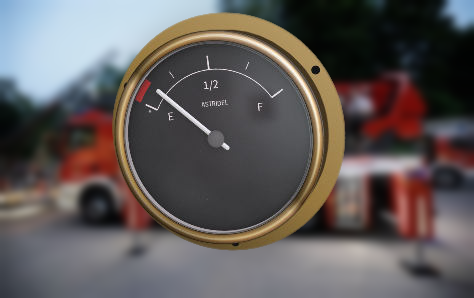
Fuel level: 0.125
